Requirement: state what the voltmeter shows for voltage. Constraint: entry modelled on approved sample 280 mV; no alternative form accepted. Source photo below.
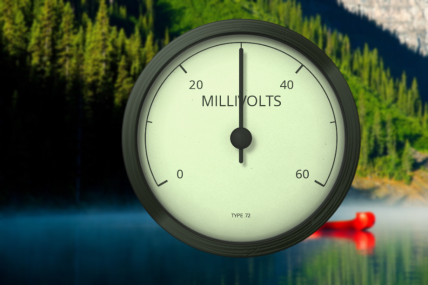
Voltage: 30 mV
